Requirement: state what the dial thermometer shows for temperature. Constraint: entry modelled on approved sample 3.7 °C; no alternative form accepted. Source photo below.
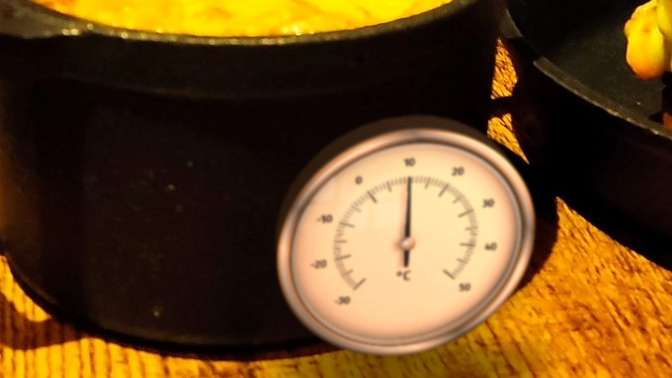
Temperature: 10 °C
